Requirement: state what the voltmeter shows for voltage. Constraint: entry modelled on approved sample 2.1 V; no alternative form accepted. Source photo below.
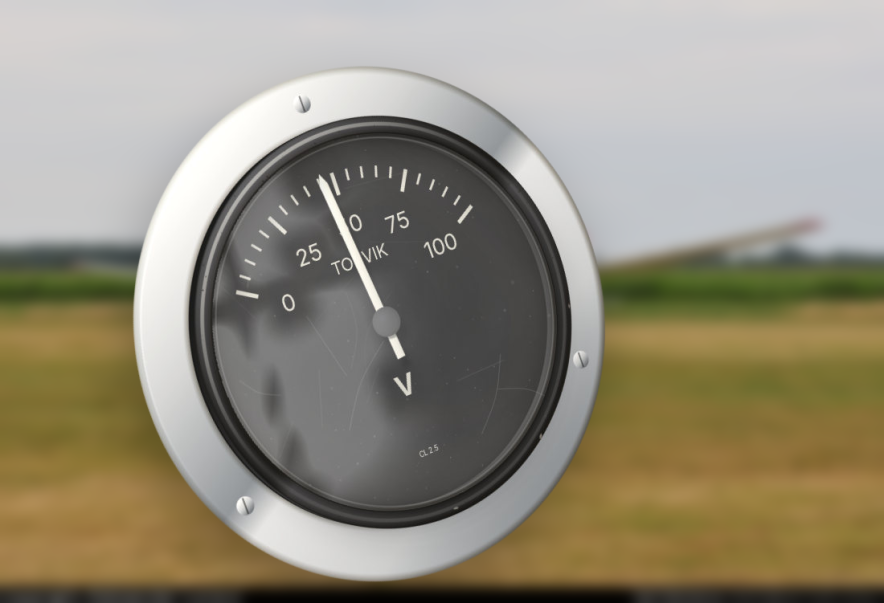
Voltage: 45 V
